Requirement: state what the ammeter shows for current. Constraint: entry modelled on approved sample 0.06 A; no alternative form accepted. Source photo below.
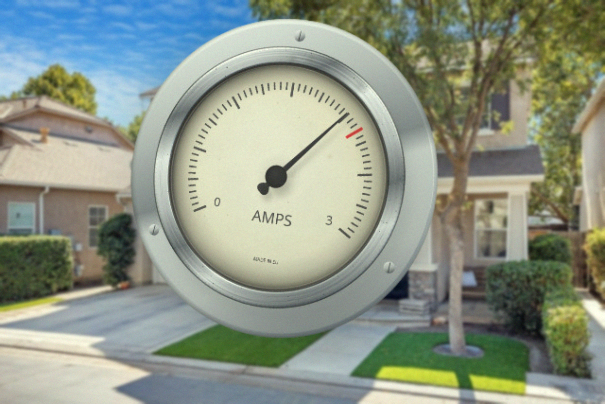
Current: 2 A
